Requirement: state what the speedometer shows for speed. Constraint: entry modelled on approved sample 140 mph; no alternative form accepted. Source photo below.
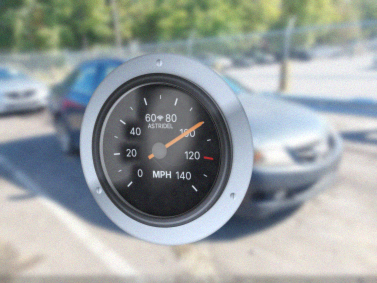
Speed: 100 mph
